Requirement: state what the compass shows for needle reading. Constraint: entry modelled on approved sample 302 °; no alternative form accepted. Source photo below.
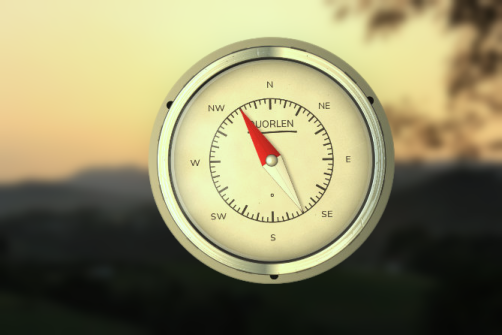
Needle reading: 330 °
